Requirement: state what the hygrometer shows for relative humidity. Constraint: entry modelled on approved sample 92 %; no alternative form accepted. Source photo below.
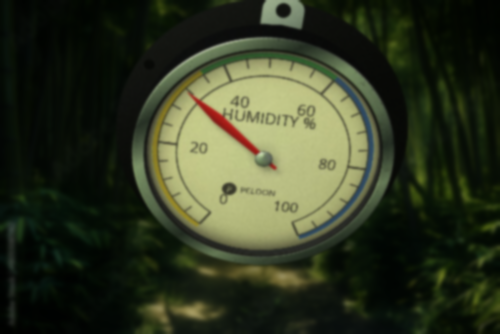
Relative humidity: 32 %
